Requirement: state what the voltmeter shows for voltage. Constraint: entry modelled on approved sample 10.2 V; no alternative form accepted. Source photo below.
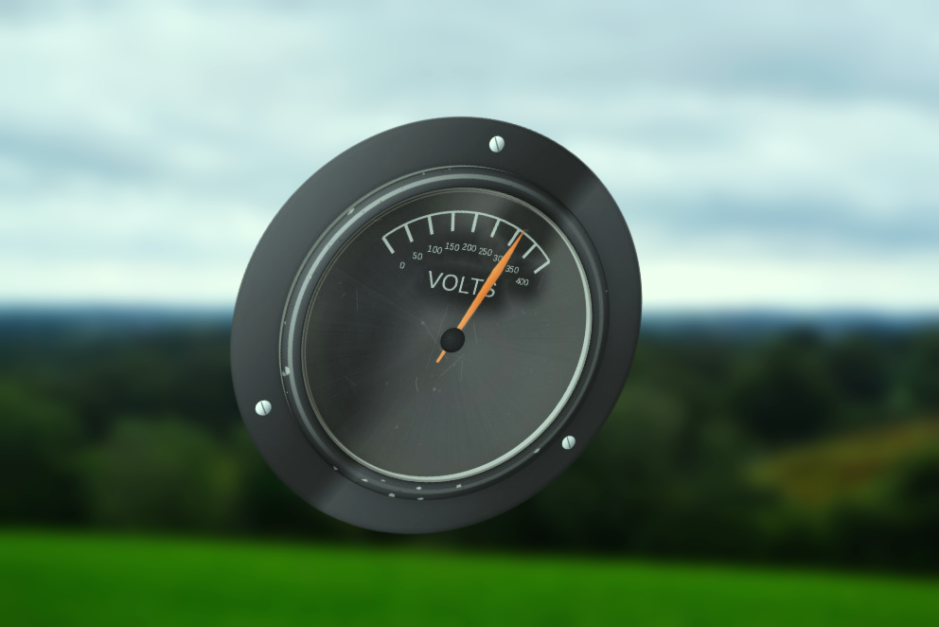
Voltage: 300 V
